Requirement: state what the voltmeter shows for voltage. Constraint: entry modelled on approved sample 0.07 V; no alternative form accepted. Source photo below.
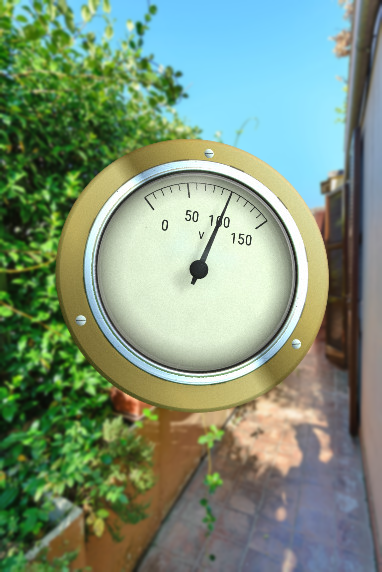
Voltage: 100 V
